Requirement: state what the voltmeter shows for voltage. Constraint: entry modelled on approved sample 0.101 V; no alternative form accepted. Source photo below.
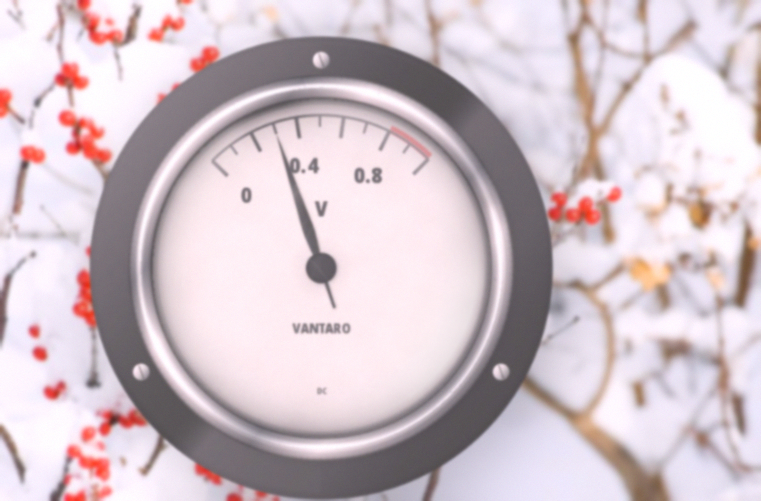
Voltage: 0.3 V
